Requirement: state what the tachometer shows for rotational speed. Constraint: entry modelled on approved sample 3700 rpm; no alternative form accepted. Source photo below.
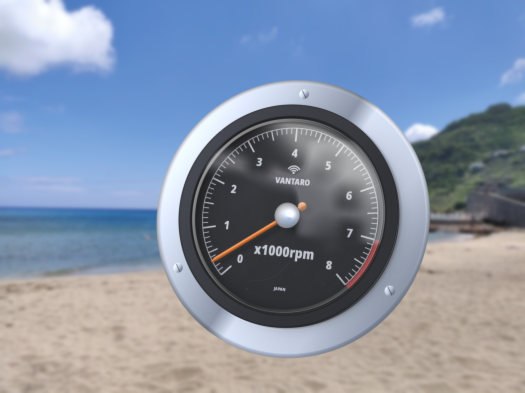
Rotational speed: 300 rpm
